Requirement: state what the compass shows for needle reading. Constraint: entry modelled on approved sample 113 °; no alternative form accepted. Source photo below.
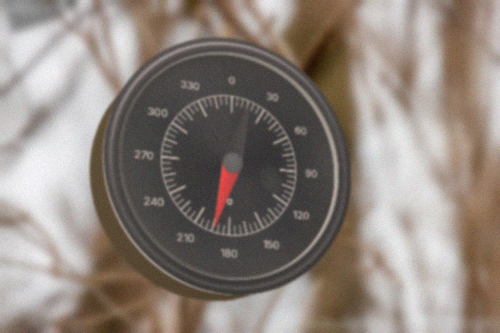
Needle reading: 195 °
